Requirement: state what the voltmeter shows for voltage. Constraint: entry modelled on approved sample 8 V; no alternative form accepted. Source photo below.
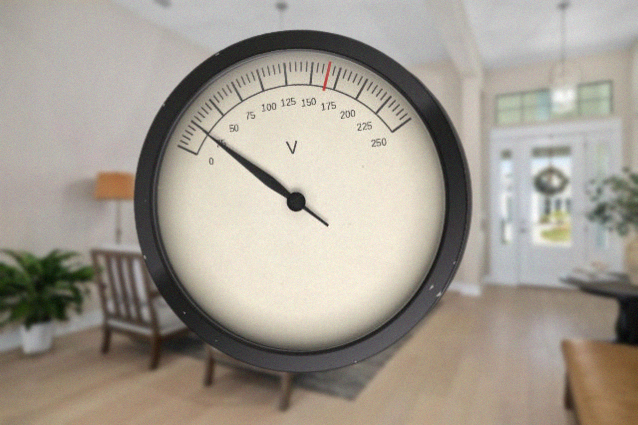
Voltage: 25 V
